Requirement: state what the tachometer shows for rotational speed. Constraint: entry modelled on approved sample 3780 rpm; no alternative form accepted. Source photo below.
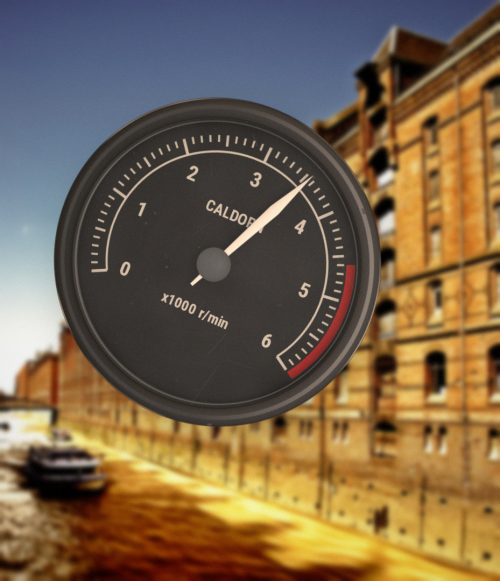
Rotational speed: 3550 rpm
